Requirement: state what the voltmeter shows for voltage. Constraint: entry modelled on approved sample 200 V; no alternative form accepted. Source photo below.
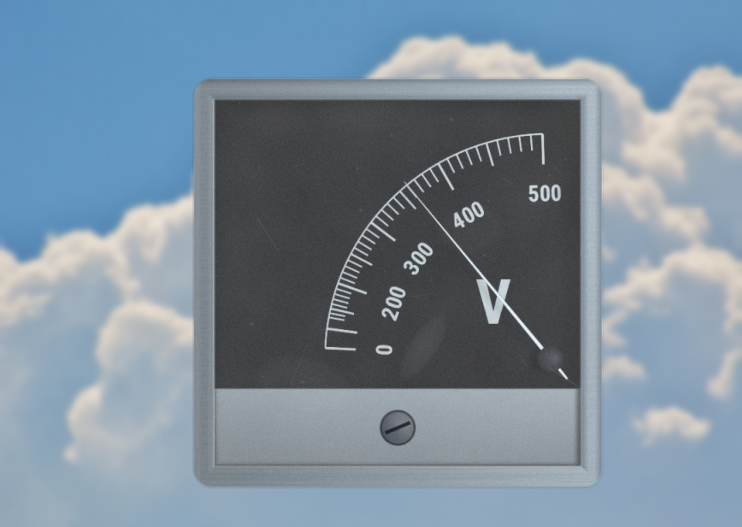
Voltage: 360 V
